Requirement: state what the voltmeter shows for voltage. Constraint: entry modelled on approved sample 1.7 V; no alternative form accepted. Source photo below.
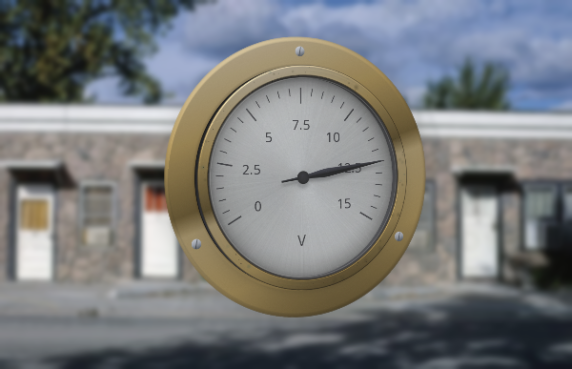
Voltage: 12.5 V
